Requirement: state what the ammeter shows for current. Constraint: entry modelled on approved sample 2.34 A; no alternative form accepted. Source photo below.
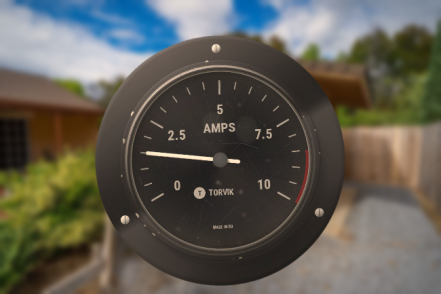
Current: 1.5 A
